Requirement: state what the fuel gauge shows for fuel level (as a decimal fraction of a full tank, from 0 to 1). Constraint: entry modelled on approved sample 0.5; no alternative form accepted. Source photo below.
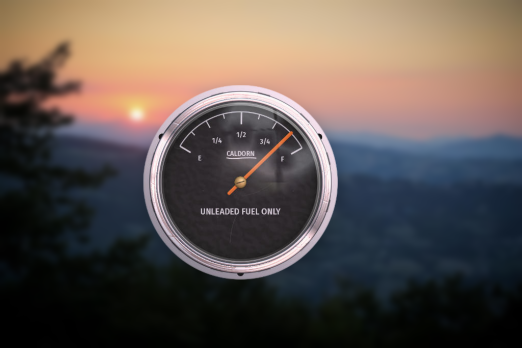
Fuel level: 0.875
